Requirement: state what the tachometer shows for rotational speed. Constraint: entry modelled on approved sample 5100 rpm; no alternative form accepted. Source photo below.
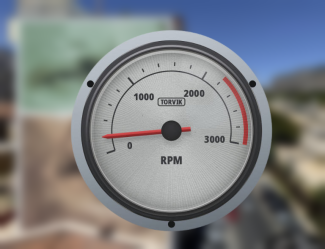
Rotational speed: 200 rpm
